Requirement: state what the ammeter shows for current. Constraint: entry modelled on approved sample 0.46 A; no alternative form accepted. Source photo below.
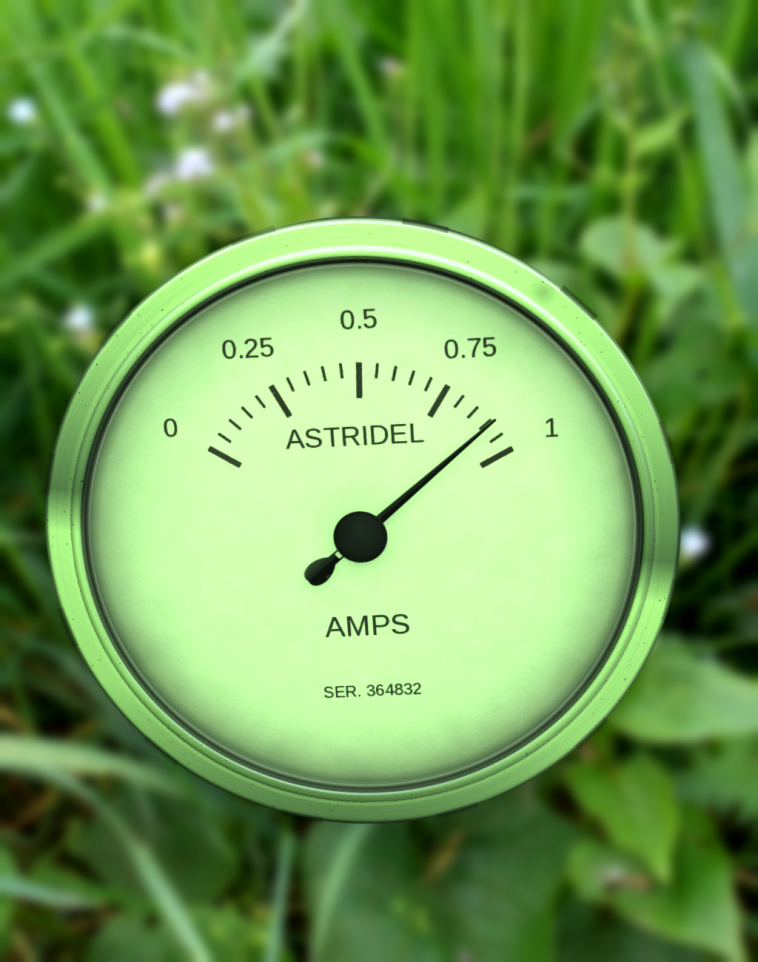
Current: 0.9 A
